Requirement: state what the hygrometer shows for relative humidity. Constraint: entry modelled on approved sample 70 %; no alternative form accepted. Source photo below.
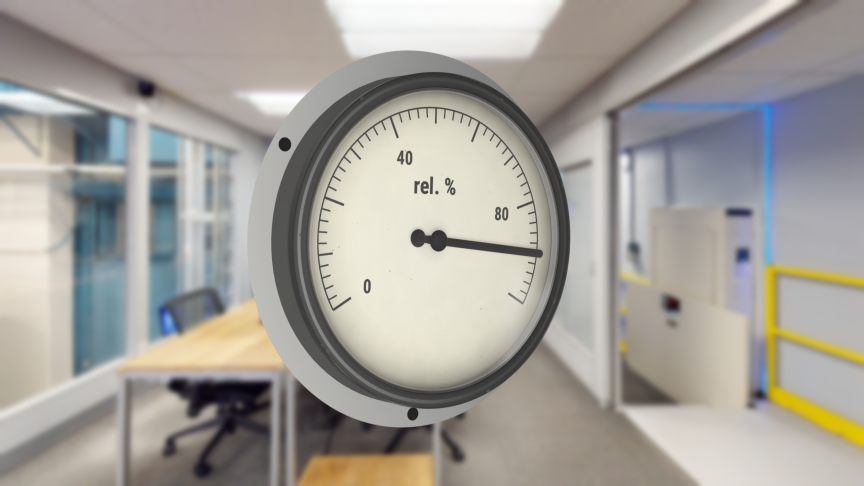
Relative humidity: 90 %
